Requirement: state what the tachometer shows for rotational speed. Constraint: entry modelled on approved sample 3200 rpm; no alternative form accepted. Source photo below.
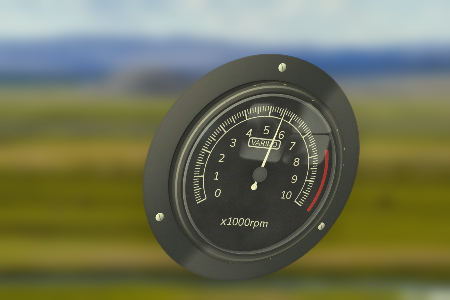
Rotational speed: 5500 rpm
